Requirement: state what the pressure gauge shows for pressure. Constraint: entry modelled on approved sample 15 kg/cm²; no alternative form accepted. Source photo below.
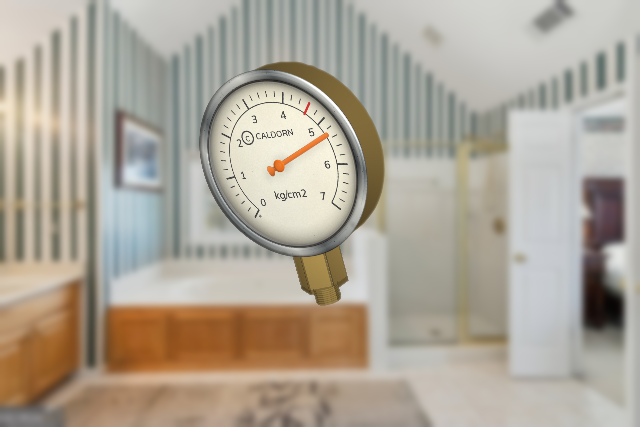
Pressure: 5.3 kg/cm²
